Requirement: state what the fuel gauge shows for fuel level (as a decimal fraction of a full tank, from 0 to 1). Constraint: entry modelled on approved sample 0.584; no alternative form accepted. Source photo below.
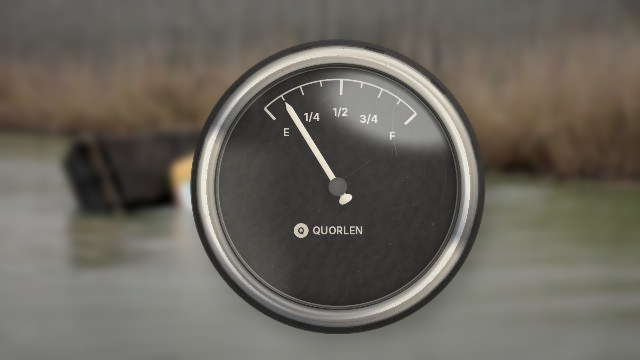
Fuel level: 0.125
